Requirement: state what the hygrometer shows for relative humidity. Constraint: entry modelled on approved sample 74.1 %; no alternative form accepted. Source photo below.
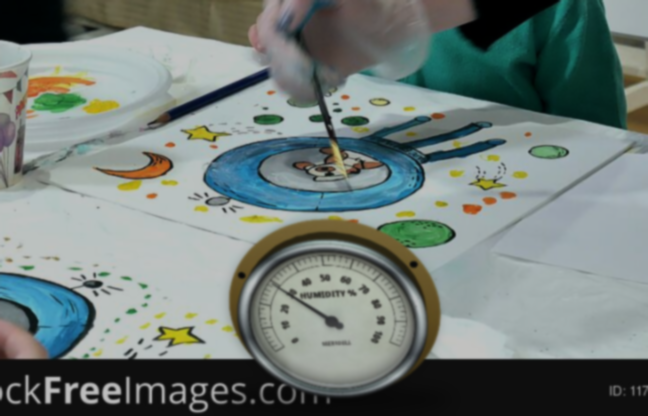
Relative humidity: 30 %
